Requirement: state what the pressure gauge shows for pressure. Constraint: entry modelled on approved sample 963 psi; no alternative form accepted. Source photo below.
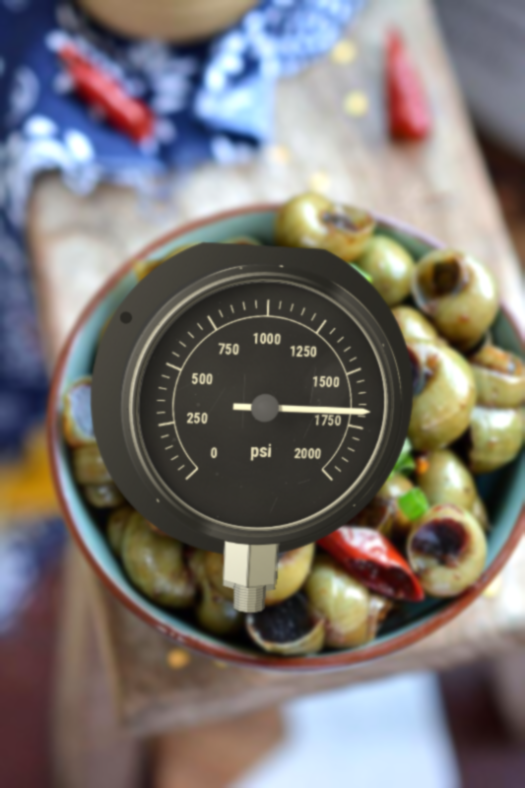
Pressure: 1675 psi
